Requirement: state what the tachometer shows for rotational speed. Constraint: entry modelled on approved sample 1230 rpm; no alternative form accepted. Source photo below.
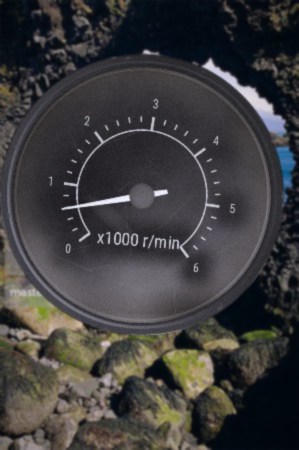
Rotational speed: 600 rpm
